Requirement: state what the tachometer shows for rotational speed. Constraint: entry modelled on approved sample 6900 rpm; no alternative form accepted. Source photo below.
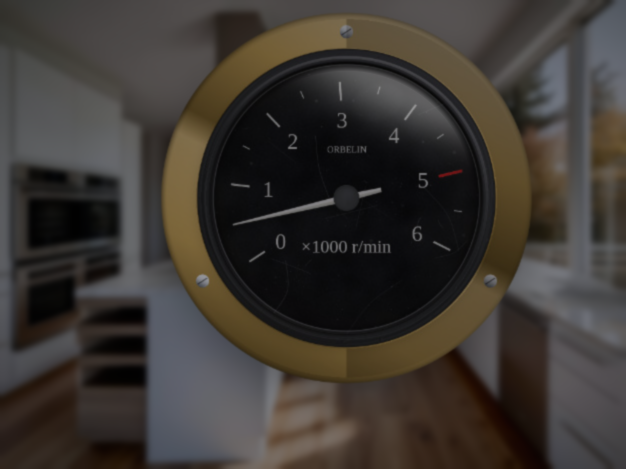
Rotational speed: 500 rpm
